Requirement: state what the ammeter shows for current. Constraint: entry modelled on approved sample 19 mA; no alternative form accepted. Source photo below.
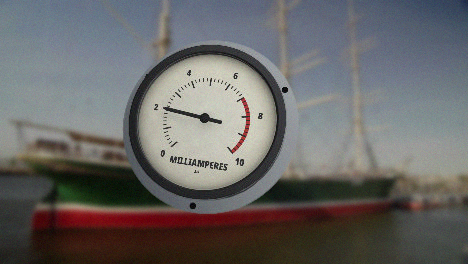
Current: 2 mA
